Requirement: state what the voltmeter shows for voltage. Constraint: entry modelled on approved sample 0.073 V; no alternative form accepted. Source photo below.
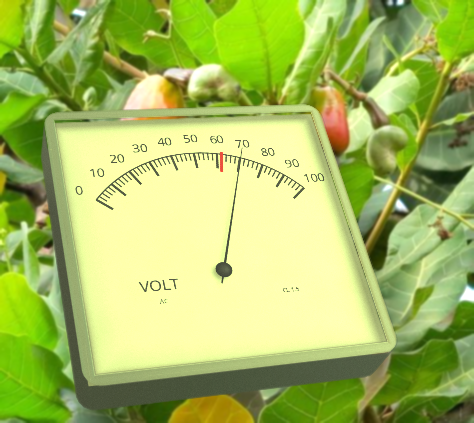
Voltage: 70 V
